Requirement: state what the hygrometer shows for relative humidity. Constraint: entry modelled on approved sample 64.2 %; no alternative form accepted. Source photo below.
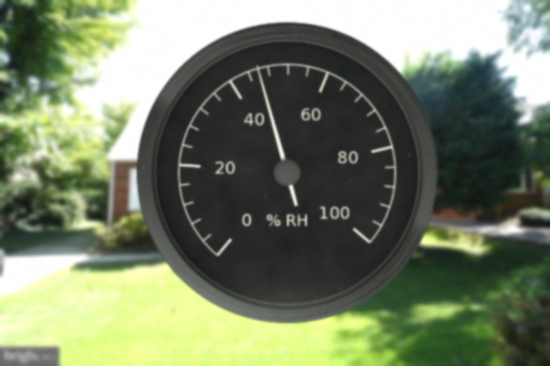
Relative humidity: 46 %
